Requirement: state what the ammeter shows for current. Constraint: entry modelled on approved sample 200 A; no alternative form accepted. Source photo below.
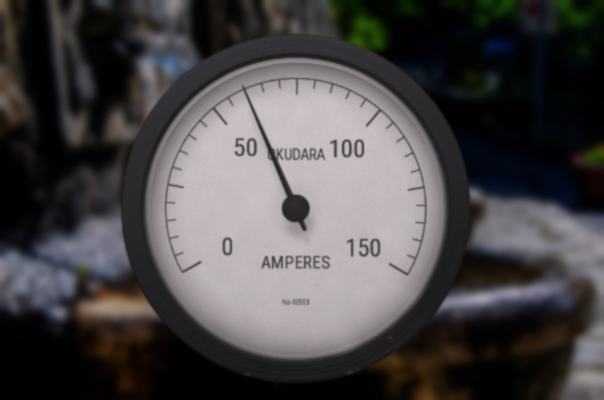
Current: 60 A
